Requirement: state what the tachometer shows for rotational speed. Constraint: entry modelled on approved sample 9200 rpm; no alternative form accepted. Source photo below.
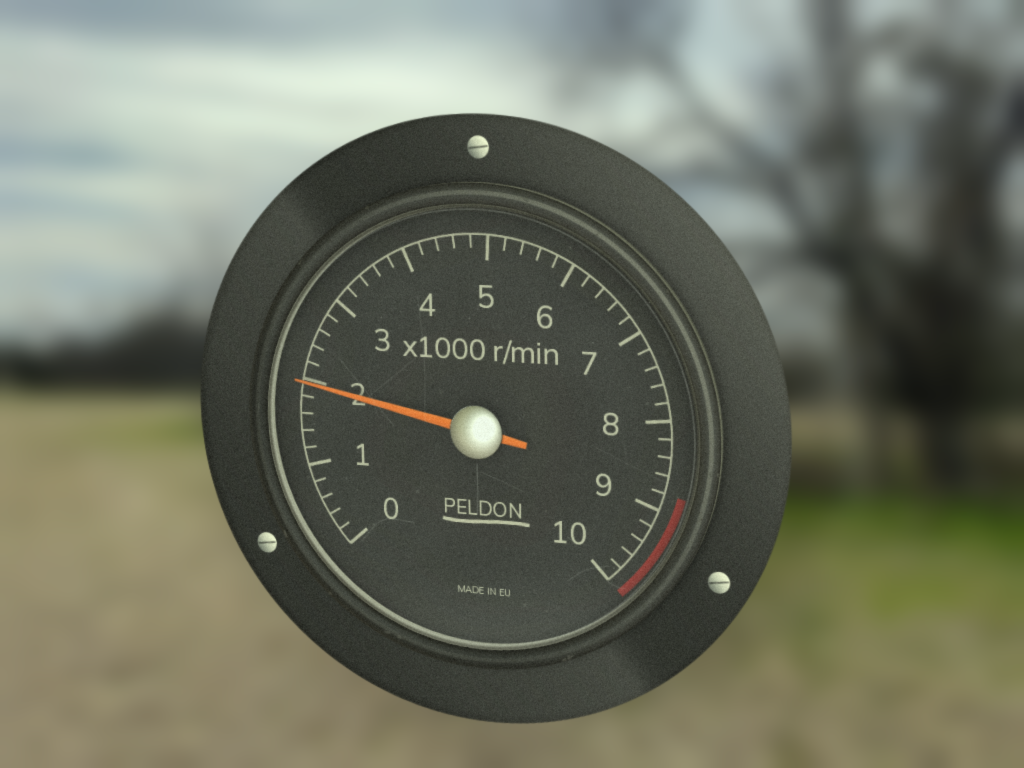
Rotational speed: 2000 rpm
